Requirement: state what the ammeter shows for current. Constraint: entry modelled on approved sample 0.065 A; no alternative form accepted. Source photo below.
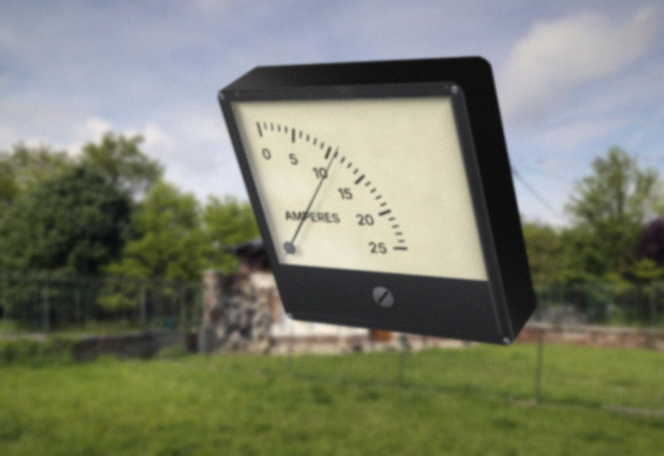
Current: 11 A
